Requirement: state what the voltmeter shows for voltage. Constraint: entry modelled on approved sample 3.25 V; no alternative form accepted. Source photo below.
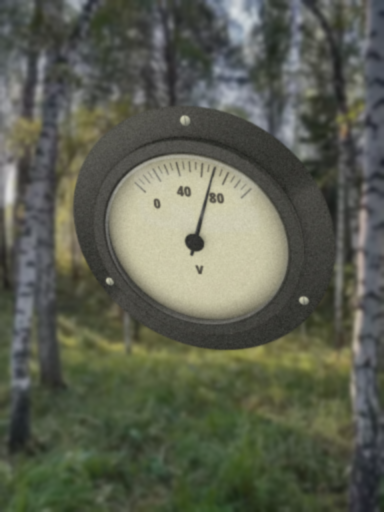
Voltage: 70 V
